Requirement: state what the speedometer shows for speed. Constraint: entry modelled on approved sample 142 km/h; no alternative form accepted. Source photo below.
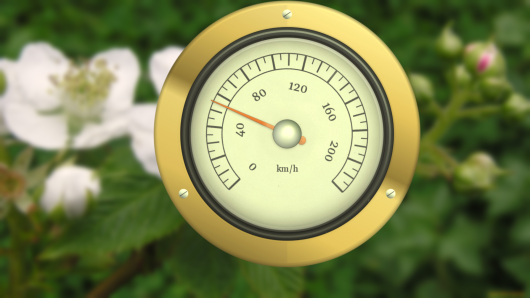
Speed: 55 km/h
